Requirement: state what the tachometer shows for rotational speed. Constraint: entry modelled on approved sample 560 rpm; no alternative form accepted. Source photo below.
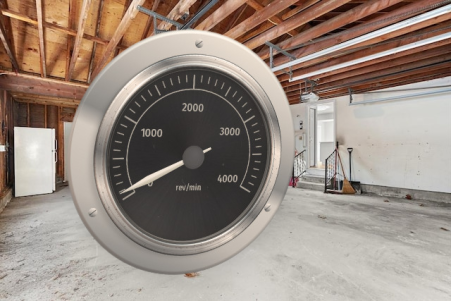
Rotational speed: 100 rpm
